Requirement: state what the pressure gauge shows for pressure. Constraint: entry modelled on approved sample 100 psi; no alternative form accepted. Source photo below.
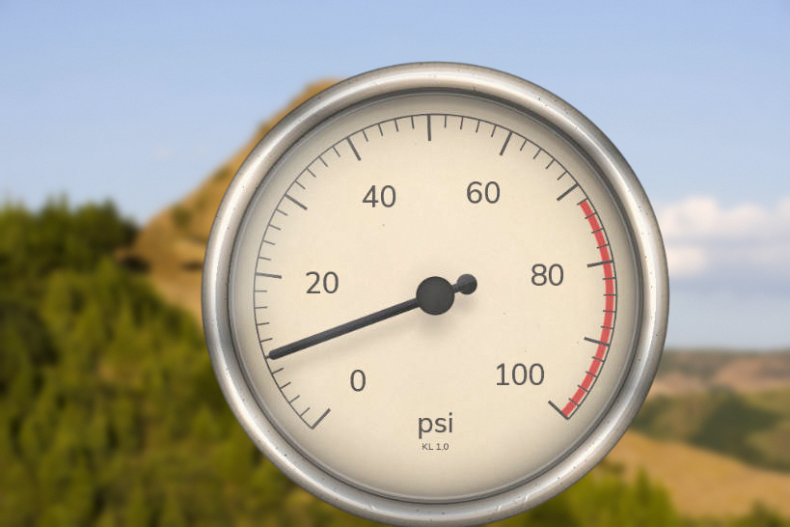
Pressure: 10 psi
